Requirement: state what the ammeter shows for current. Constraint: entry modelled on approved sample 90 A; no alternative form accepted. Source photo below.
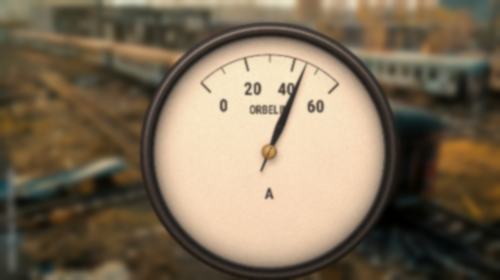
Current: 45 A
